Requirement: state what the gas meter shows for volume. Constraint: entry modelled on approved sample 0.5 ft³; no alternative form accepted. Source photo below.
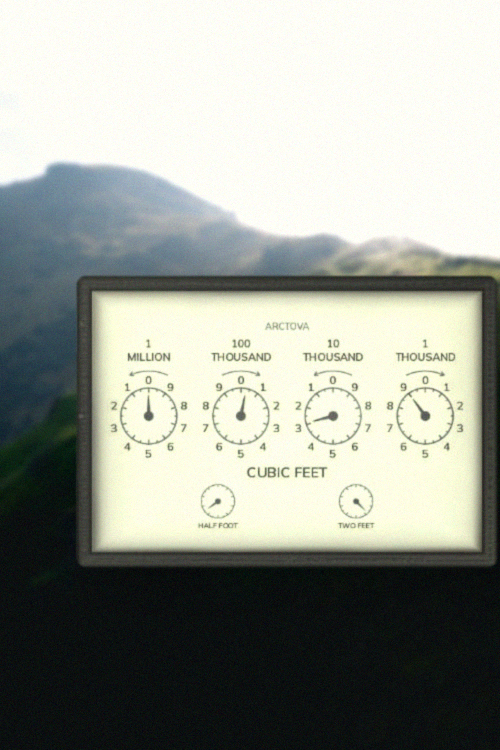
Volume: 2900 ft³
